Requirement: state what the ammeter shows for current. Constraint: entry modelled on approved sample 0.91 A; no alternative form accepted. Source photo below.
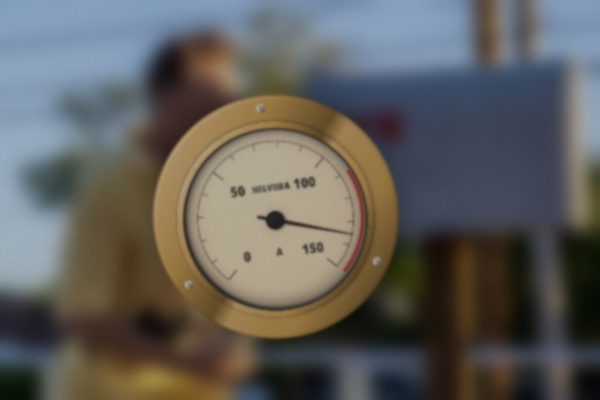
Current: 135 A
